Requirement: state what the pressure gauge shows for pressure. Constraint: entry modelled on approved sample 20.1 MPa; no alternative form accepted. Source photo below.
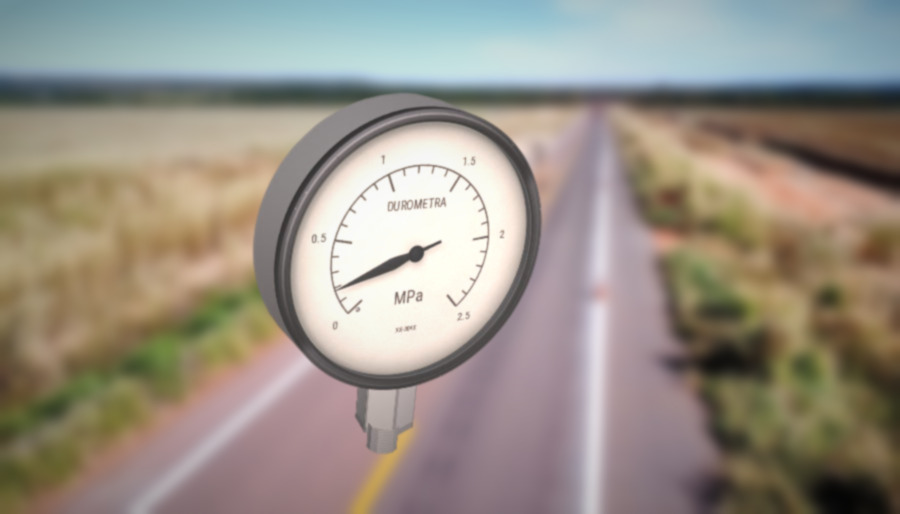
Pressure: 0.2 MPa
